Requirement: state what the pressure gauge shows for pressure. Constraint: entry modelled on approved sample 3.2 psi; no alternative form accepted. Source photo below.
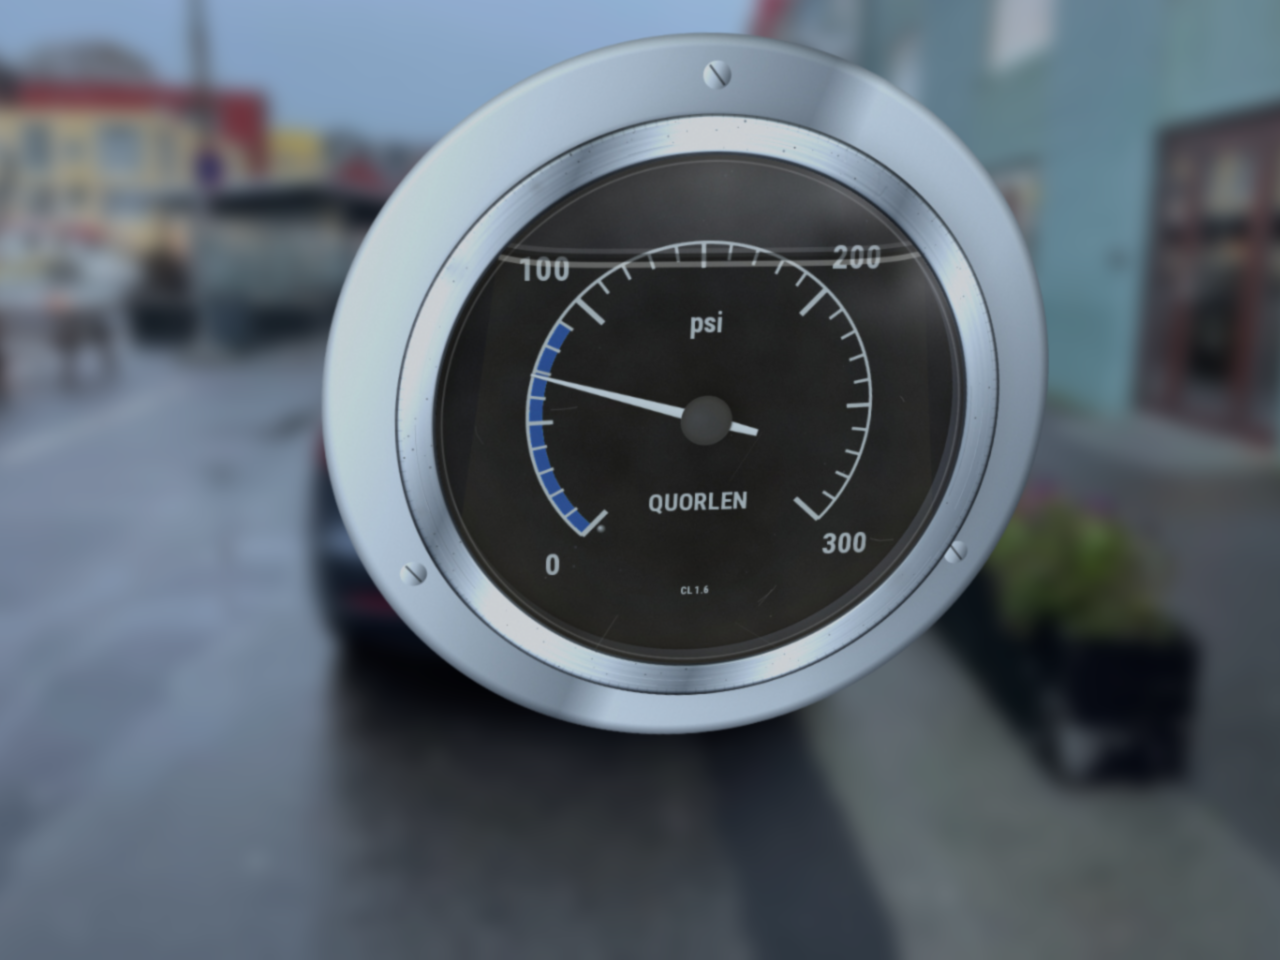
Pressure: 70 psi
